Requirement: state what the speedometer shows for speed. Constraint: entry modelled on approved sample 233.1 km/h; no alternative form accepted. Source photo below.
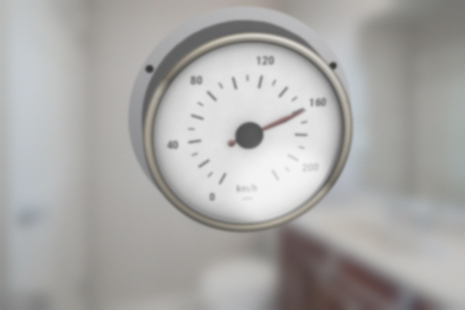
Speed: 160 km/h
